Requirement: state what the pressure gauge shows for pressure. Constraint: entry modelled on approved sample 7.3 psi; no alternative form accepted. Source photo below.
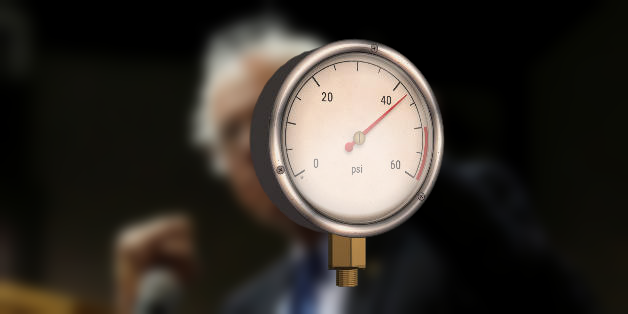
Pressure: 42.5 psi
